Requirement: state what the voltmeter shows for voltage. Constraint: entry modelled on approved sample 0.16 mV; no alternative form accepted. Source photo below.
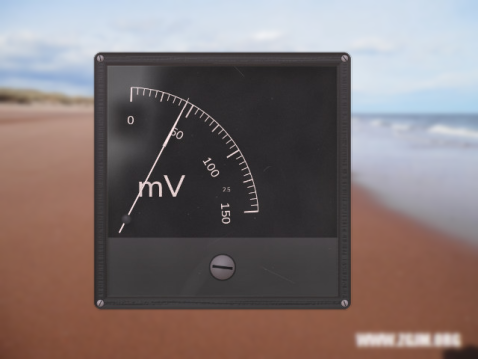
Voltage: 45 mV
